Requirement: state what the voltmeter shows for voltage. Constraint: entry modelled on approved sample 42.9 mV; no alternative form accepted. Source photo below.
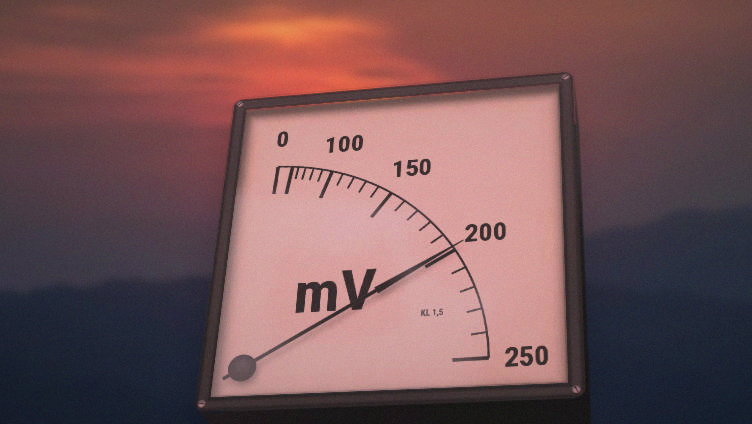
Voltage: 200 mV
